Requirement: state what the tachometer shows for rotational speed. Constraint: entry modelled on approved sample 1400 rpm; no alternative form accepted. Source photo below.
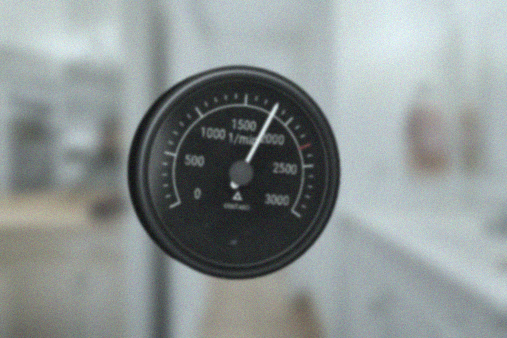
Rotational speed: 1800 rpm
